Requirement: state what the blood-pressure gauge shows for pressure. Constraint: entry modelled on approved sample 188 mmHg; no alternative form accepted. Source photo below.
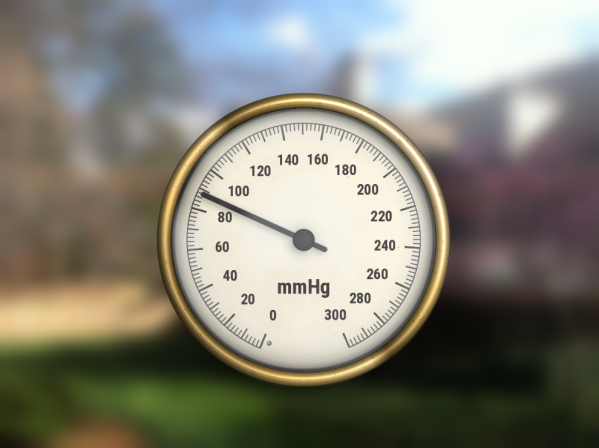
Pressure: 88 mmHg
